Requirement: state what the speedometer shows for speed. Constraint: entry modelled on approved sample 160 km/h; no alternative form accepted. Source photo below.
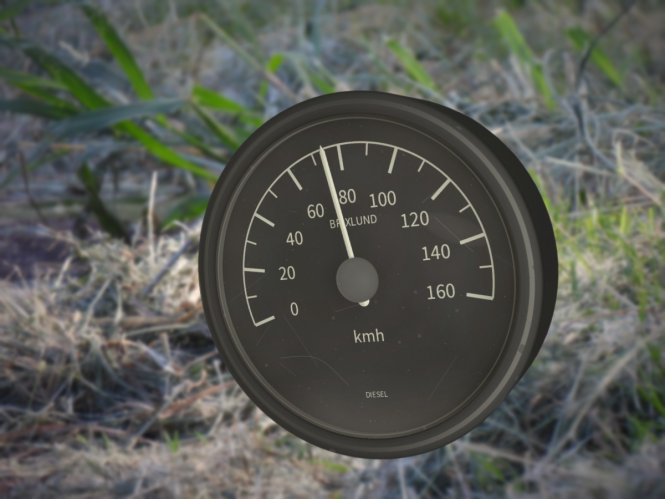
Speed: 75 km/h
